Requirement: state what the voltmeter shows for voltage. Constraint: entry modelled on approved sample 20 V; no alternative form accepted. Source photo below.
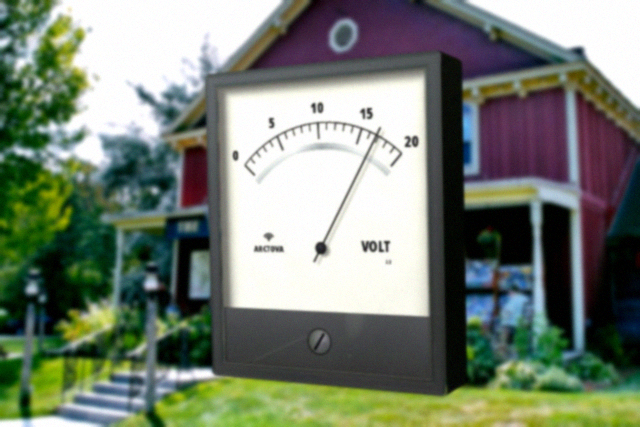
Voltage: 17 V
